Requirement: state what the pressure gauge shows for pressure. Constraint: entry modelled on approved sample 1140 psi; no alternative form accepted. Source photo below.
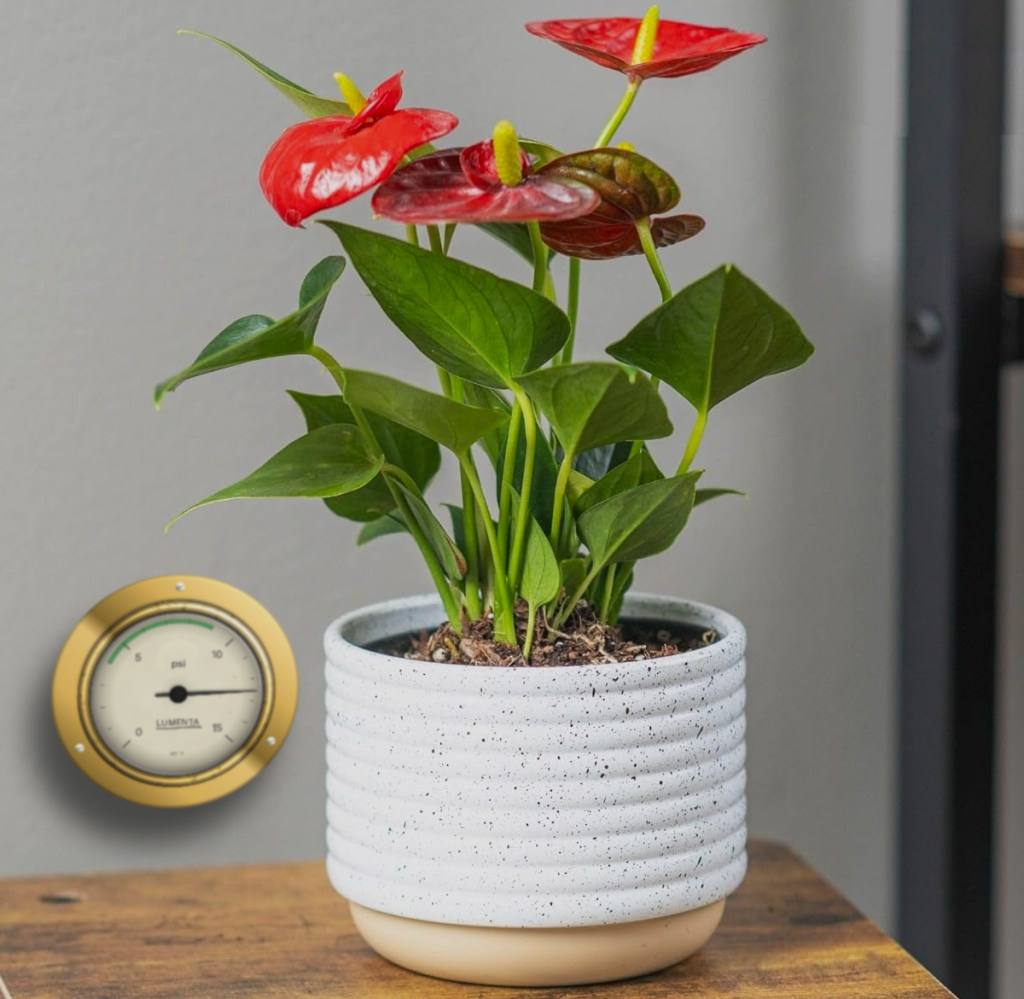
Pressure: 12.5 psi
